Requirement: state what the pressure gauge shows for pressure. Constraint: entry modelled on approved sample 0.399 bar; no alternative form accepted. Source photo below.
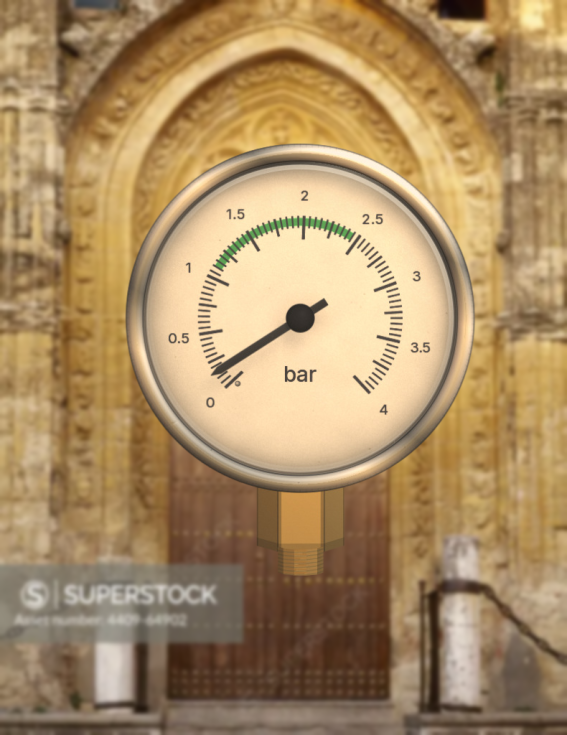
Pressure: 0.15 bar
